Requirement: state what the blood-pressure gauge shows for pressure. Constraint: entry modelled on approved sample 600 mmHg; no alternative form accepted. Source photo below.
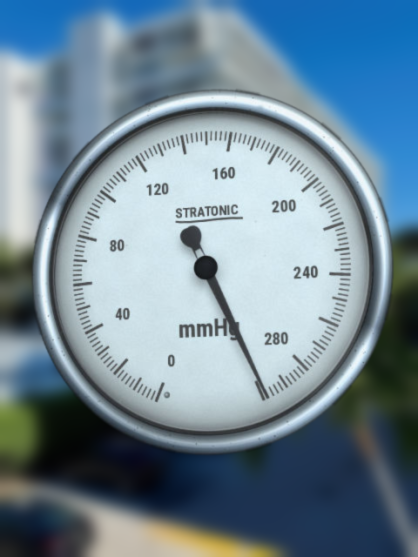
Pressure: 298 mmHg
